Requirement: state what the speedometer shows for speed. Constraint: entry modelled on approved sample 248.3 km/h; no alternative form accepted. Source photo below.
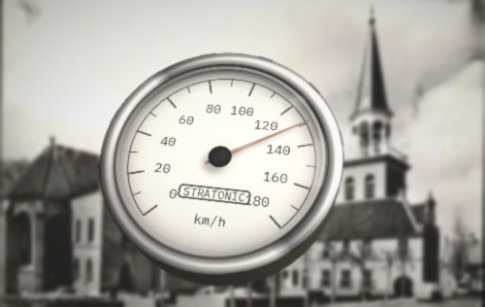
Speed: 130 km/h
